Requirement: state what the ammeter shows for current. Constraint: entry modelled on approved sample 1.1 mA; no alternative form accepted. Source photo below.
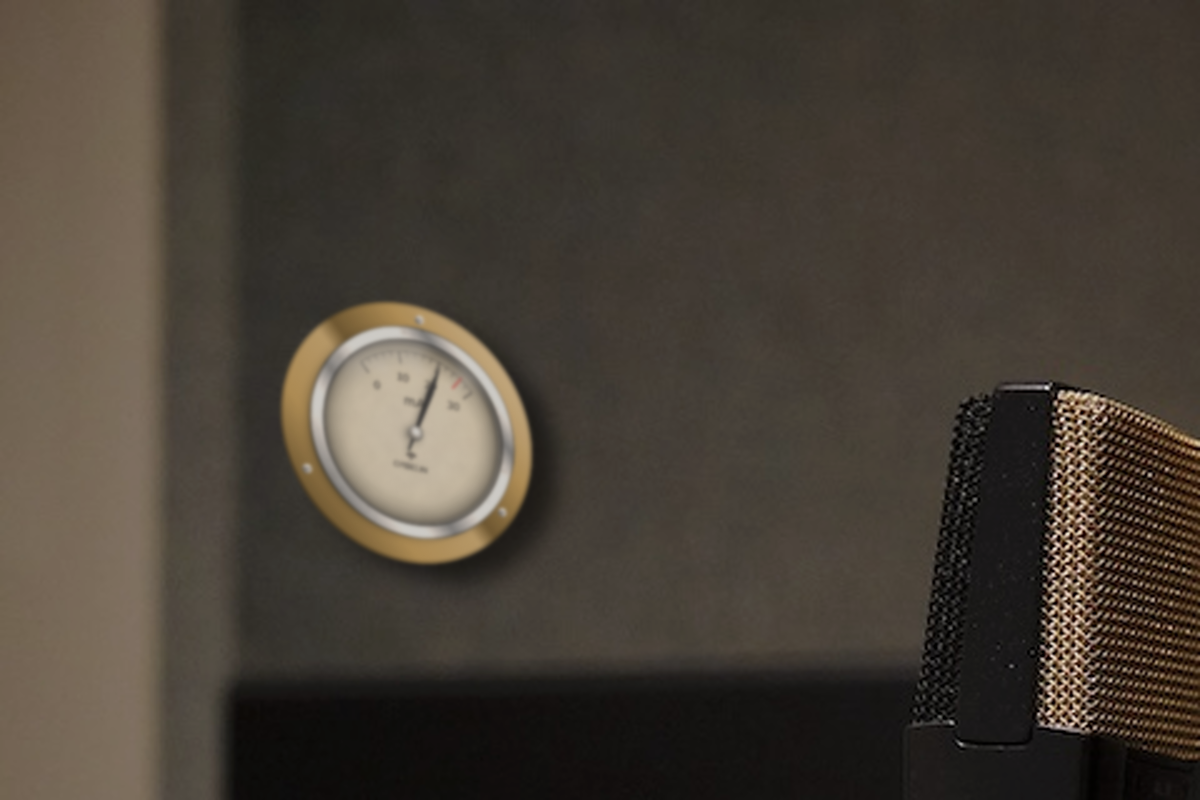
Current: 20 mA
